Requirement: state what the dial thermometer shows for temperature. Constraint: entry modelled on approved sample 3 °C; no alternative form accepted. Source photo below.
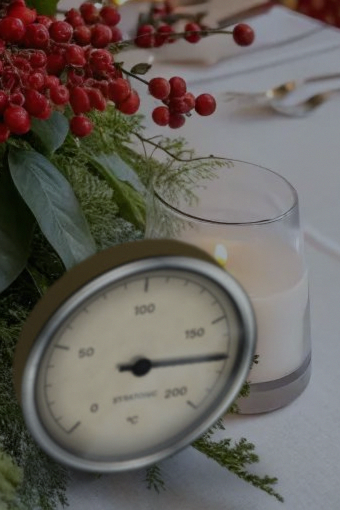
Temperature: 170 °C
